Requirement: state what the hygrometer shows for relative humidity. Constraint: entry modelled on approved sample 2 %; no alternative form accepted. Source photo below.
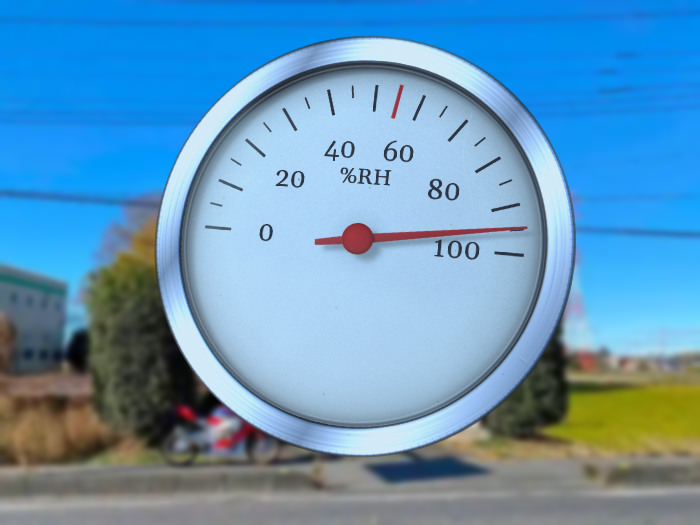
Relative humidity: 95 %
